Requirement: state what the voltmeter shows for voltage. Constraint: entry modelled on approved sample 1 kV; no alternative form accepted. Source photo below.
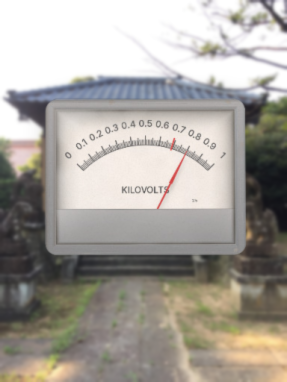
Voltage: 0.8 kV
